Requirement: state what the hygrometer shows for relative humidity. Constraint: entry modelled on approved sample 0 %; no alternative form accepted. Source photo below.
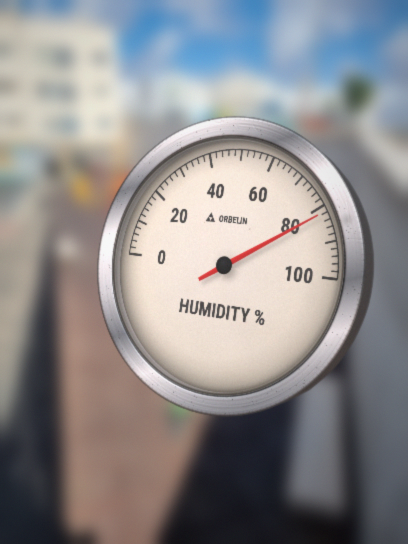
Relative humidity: 82 %
